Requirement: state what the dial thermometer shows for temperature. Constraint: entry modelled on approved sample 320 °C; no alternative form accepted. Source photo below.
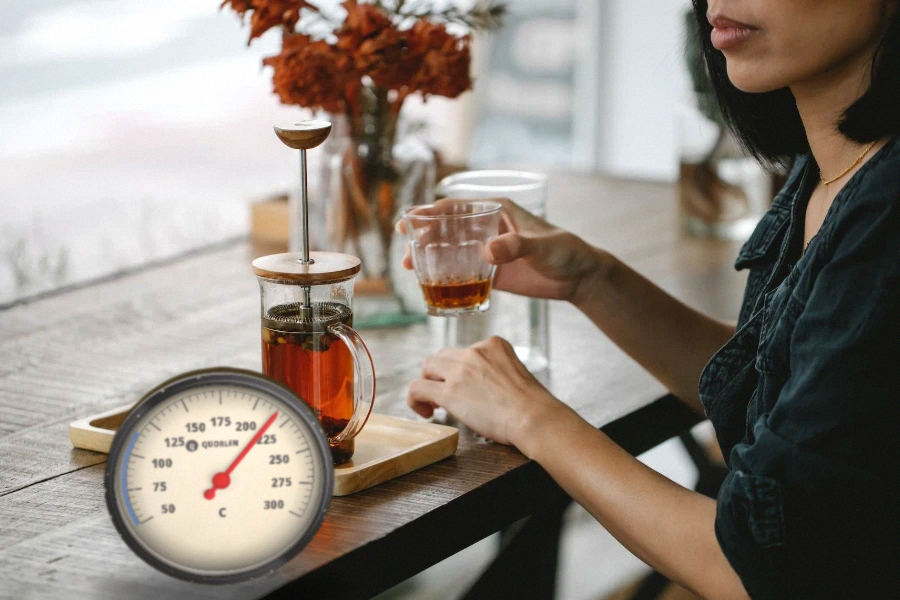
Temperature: 215 °C
